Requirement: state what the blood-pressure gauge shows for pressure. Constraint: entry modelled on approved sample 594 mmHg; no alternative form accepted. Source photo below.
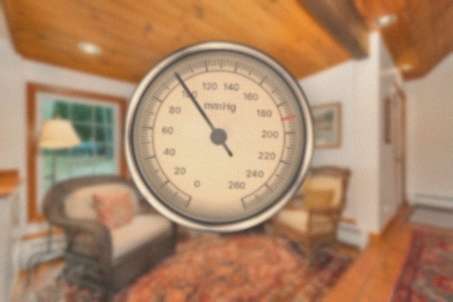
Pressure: 100 mmHg
